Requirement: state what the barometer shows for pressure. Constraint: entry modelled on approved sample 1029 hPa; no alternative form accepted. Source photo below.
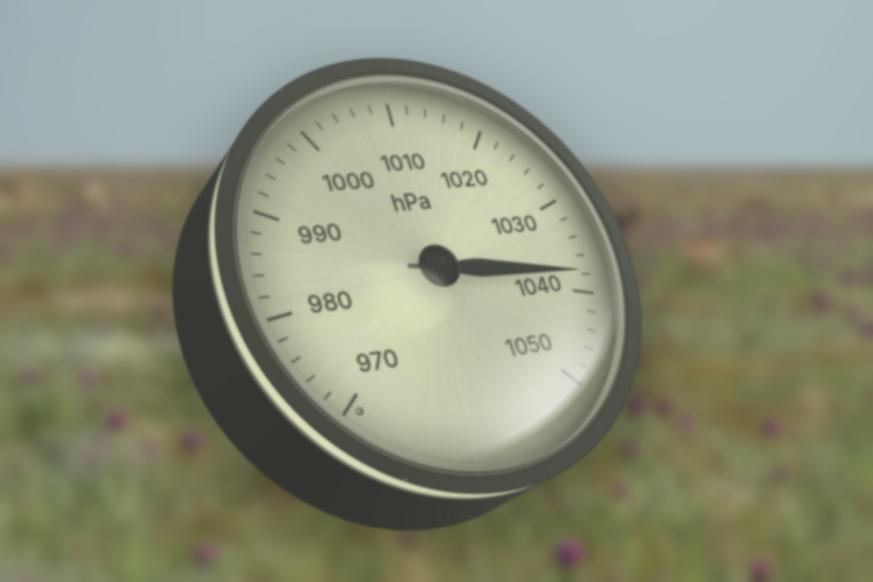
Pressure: 1038 hPa
